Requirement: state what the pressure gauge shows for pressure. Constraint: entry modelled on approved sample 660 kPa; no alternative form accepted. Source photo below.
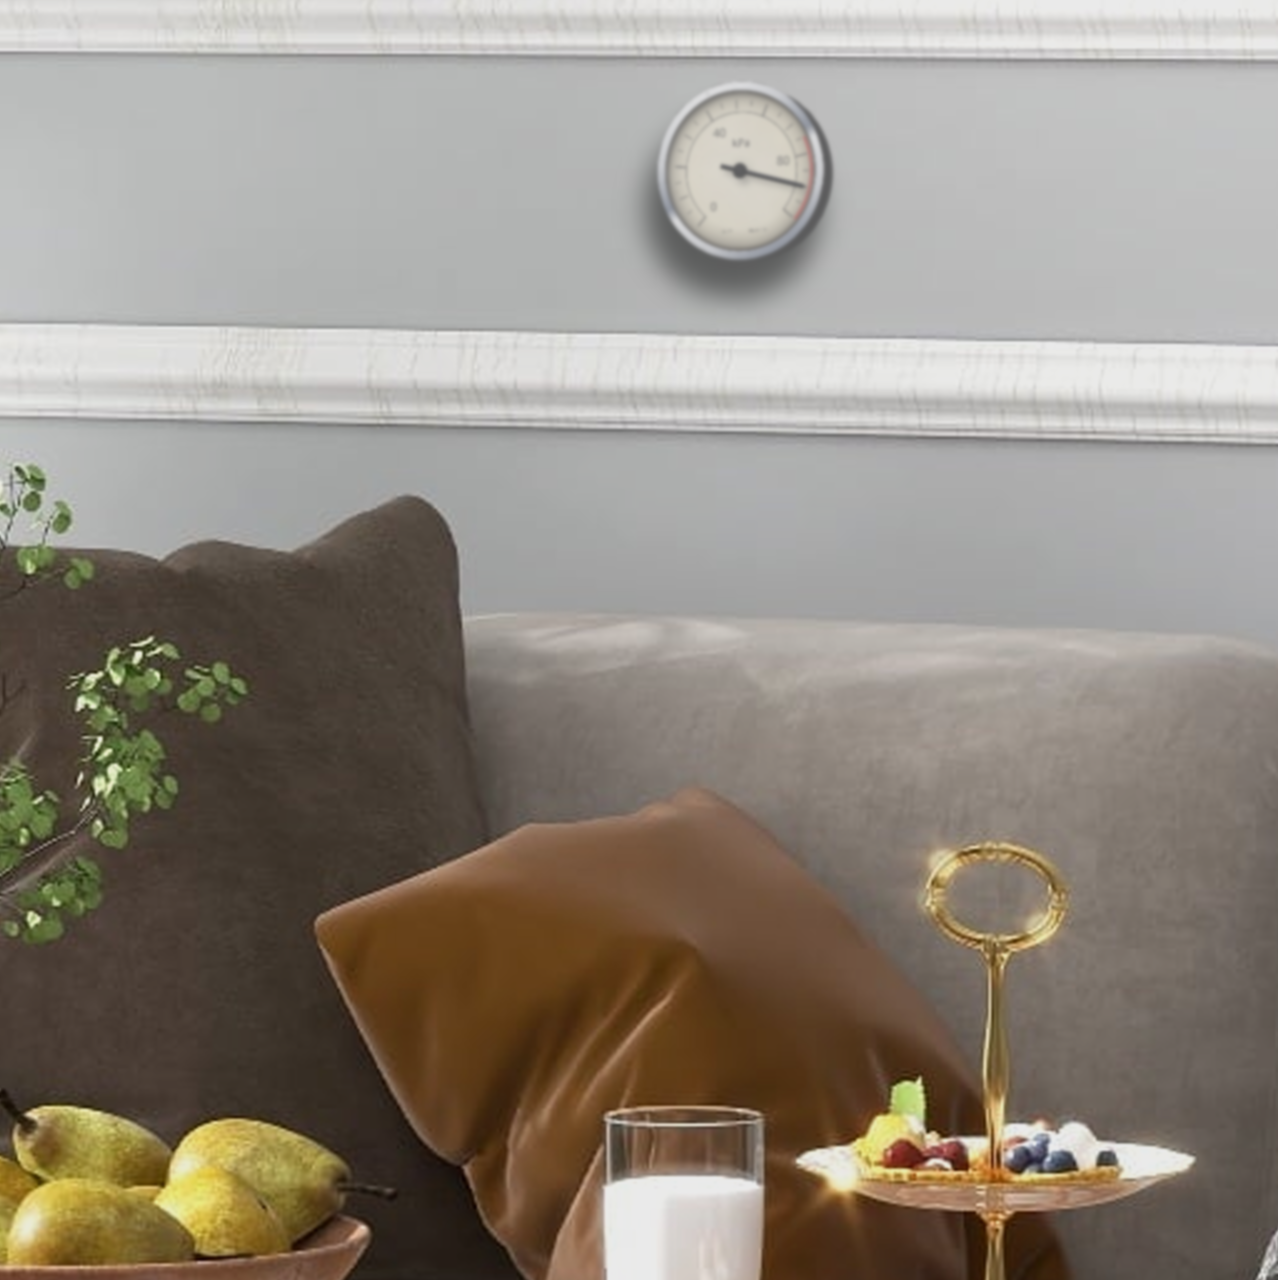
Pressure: 90 kPa
